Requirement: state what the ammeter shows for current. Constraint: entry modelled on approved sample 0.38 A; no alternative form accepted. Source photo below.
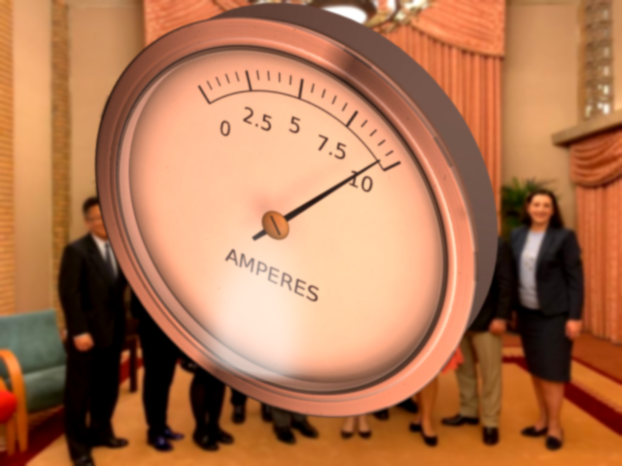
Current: 9.5 A
